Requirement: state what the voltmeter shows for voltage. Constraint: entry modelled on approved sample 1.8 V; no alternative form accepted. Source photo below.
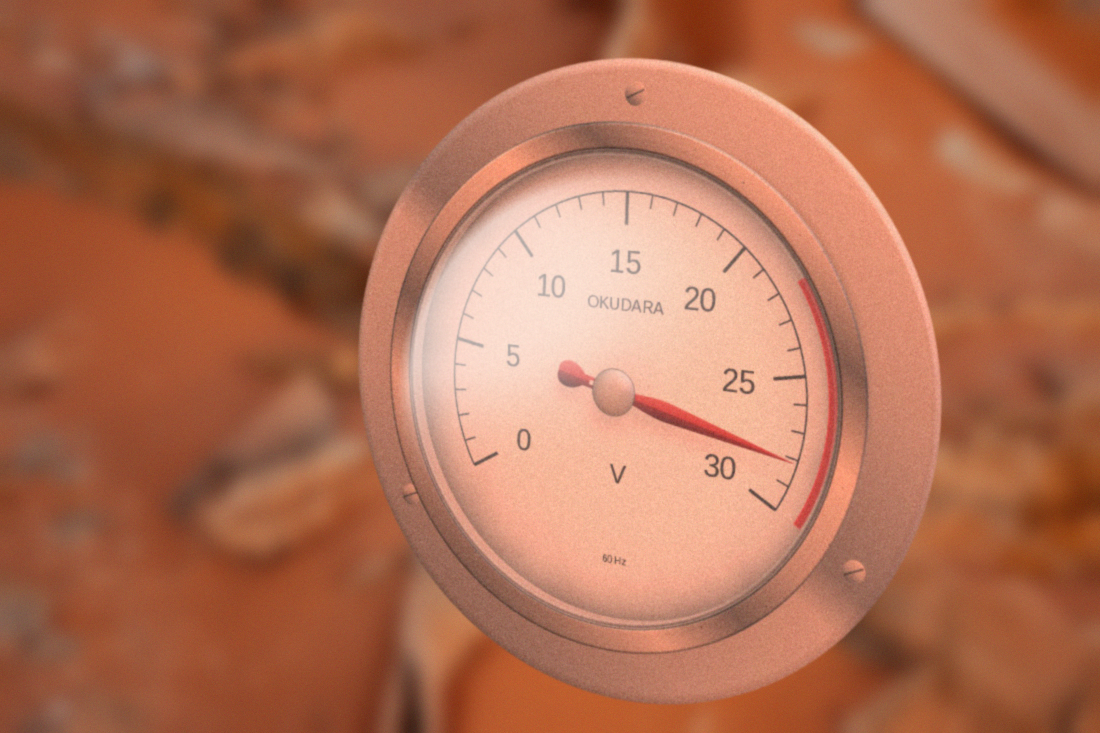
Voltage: 28 V
